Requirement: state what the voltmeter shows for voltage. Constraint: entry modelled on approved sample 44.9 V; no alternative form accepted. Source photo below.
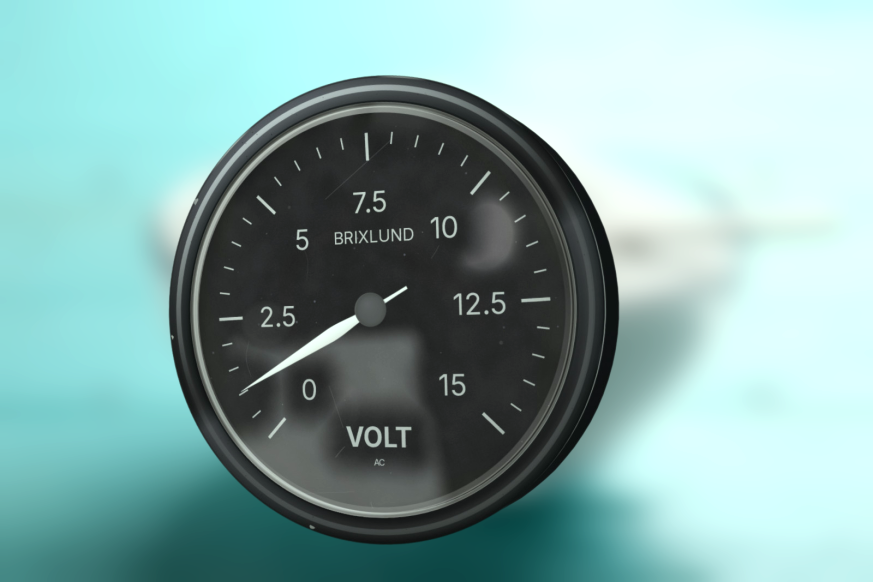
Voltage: 1 V
